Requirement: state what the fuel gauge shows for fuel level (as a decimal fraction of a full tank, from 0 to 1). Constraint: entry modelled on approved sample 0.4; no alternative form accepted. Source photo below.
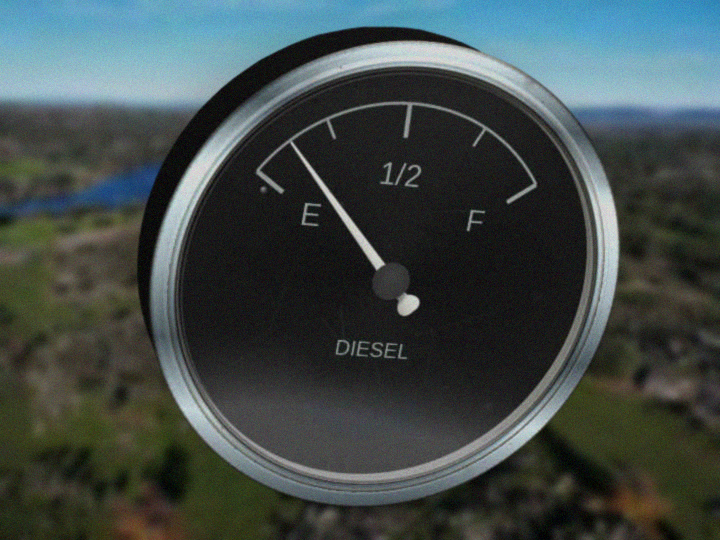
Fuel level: 0.125
